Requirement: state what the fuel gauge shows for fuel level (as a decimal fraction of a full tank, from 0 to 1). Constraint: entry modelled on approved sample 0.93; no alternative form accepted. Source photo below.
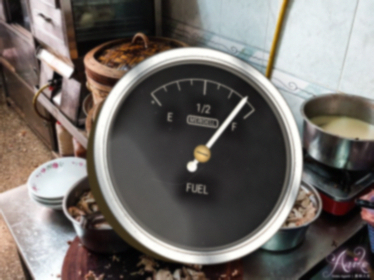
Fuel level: 0.875
